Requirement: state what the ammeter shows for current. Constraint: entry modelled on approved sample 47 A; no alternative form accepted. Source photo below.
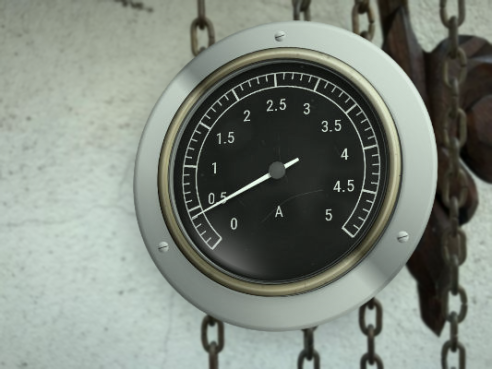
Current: 0.4 A
